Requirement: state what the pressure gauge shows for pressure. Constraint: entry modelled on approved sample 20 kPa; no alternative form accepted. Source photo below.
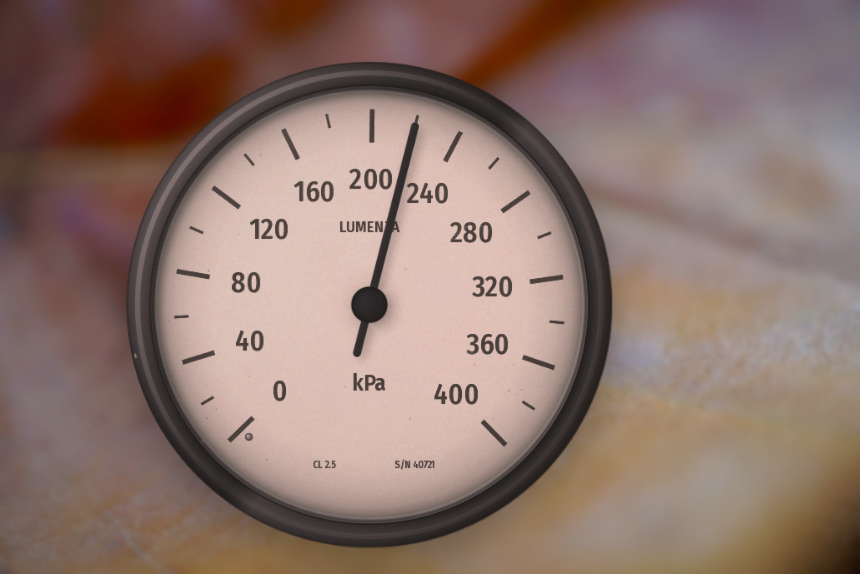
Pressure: 220 kPa
